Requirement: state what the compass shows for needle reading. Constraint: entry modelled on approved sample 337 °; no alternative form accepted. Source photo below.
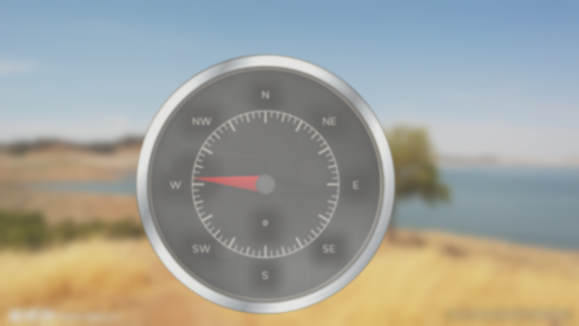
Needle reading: 275 °
